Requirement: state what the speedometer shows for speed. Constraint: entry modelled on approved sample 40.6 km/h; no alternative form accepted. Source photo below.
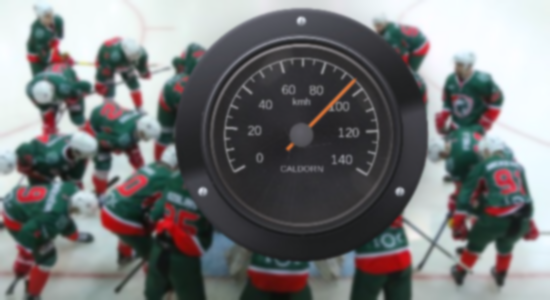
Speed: 95 km/h
